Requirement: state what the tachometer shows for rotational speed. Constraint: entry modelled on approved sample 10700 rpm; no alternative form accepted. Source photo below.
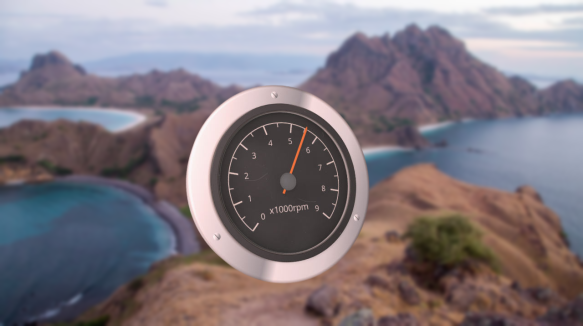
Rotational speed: 5500 rpm
